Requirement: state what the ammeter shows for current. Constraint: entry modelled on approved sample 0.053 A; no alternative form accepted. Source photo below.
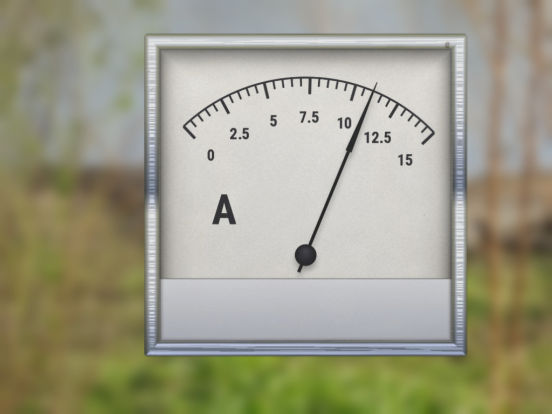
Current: 11 A
